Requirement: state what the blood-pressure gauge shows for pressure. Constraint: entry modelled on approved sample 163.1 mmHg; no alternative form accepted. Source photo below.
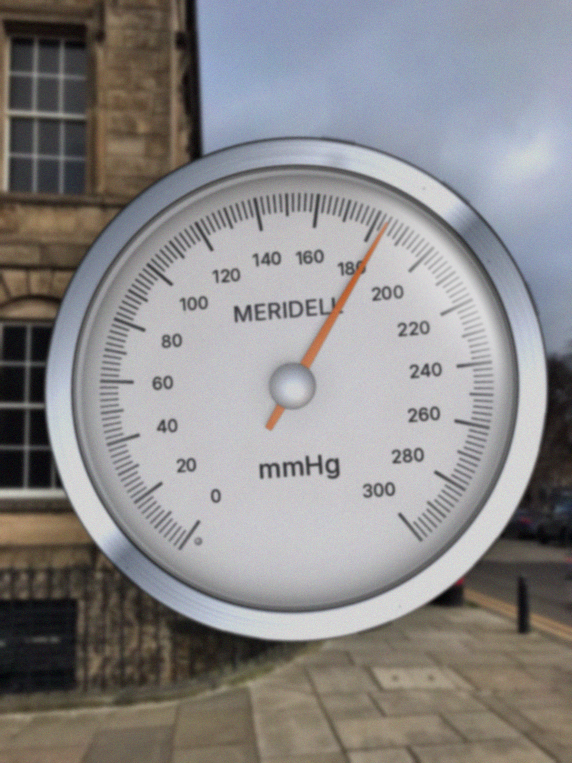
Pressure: 184 mmHg
